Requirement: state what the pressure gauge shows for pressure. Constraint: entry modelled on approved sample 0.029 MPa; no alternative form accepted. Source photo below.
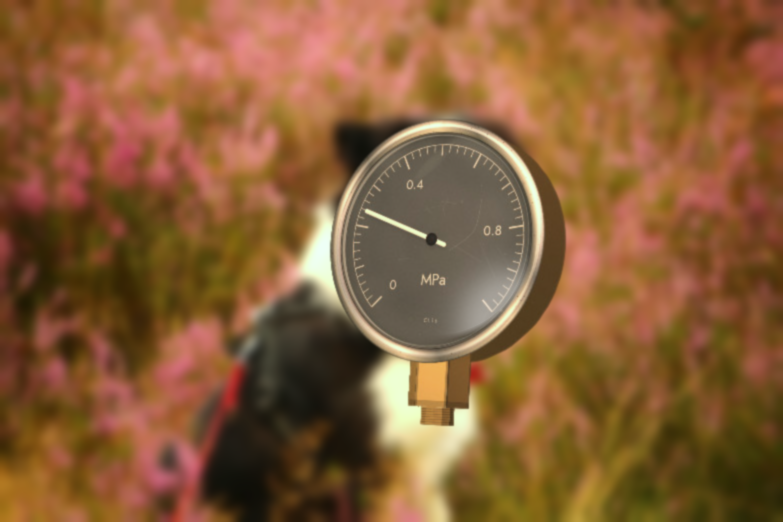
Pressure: 0.24 MPa
